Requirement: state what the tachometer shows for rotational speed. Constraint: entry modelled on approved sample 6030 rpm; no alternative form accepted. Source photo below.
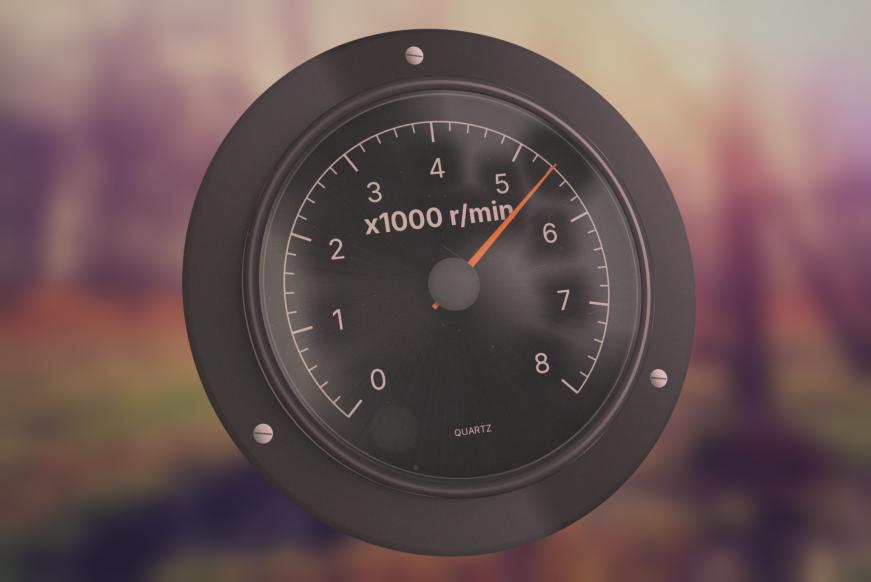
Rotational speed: 5400 rpm
